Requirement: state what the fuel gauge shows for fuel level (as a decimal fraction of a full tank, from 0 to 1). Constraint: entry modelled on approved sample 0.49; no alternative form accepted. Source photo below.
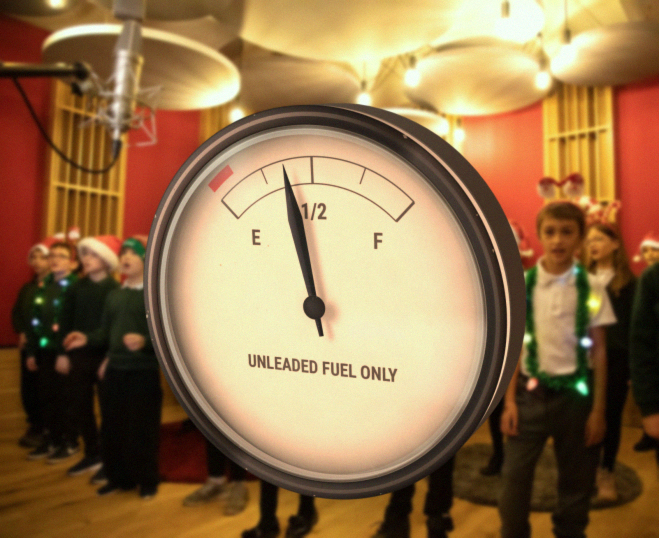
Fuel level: 0.375
